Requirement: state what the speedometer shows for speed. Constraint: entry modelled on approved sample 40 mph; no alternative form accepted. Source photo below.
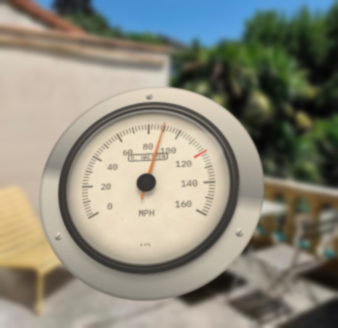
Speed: 90 mph
